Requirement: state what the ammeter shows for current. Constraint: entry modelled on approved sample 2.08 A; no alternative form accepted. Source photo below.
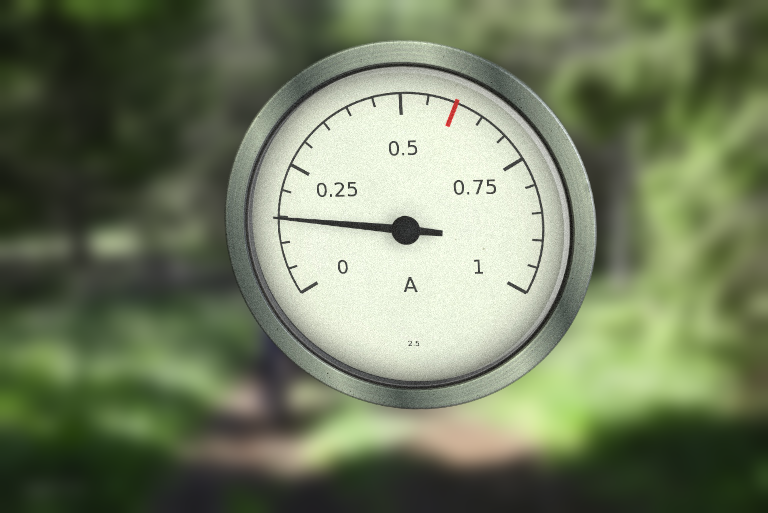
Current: 0.15 A
